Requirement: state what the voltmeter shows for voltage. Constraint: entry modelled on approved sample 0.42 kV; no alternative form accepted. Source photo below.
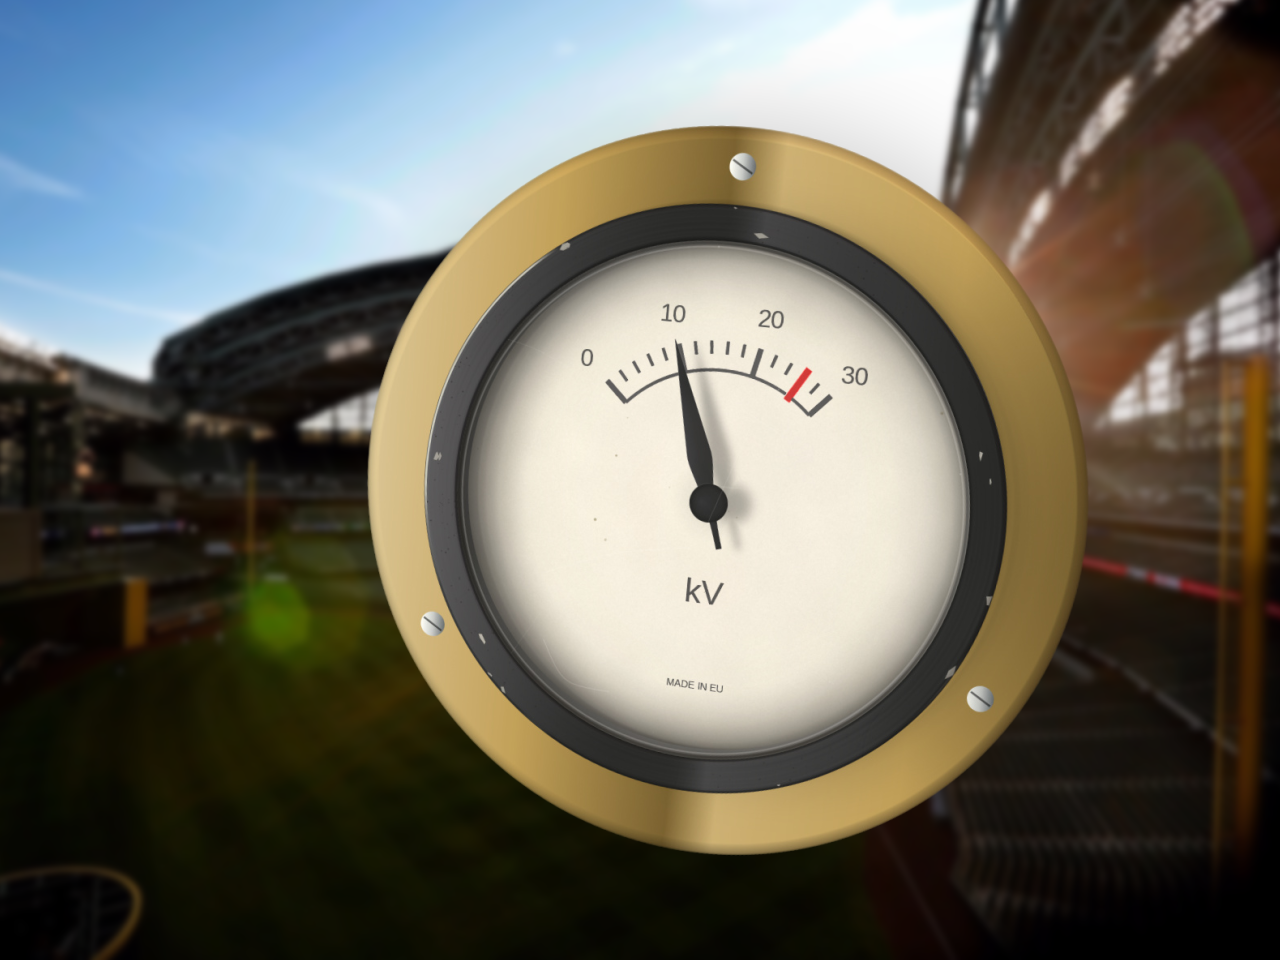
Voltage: 10 kV
